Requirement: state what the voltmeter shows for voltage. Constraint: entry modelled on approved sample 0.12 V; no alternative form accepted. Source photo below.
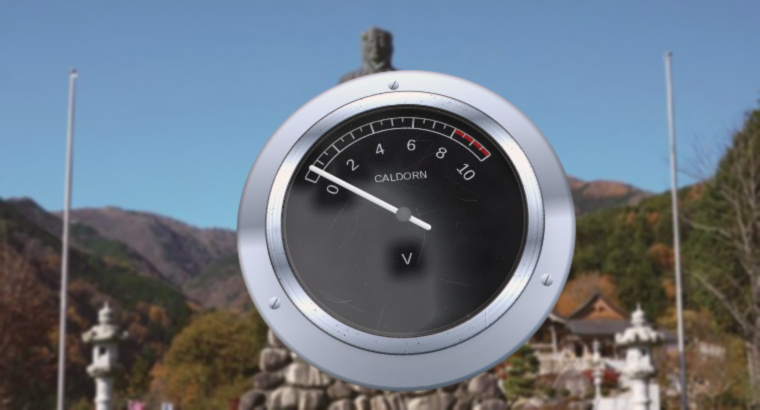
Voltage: 0.5 V
